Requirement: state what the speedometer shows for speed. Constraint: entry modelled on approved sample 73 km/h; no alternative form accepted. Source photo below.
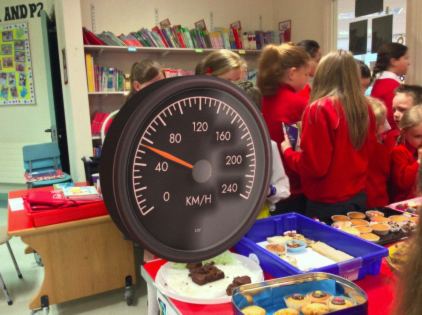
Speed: 55 km/h
